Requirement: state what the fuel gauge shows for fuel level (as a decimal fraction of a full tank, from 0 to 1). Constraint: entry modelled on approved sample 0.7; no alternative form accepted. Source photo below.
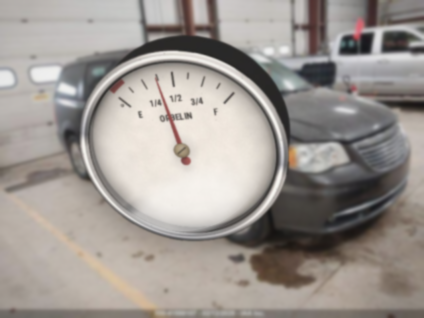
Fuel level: 0.375
